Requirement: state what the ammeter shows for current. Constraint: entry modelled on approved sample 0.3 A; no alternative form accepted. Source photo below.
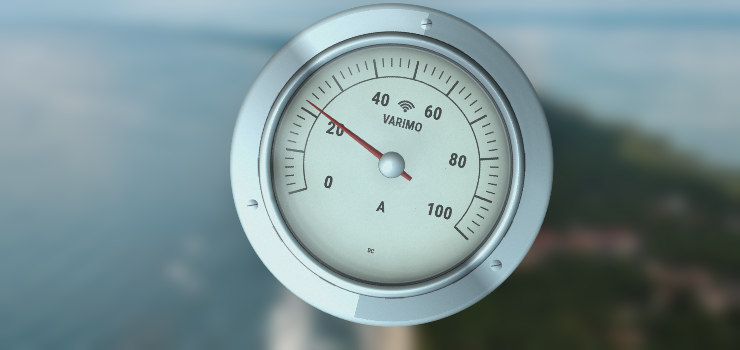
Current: 22 A
